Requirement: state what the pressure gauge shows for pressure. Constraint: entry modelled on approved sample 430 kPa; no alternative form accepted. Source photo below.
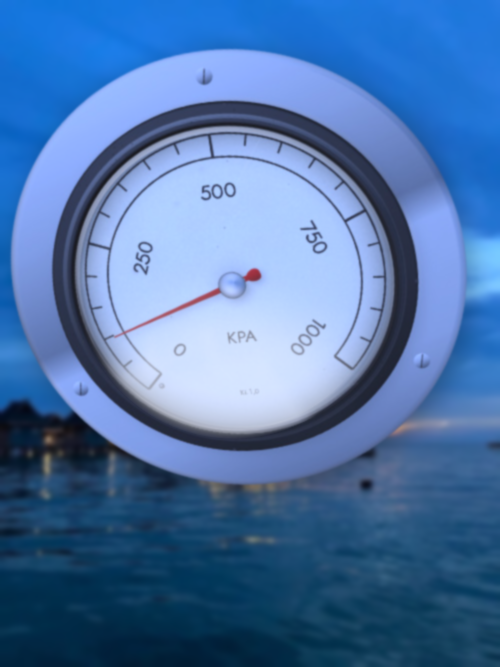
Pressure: 100 kPa
